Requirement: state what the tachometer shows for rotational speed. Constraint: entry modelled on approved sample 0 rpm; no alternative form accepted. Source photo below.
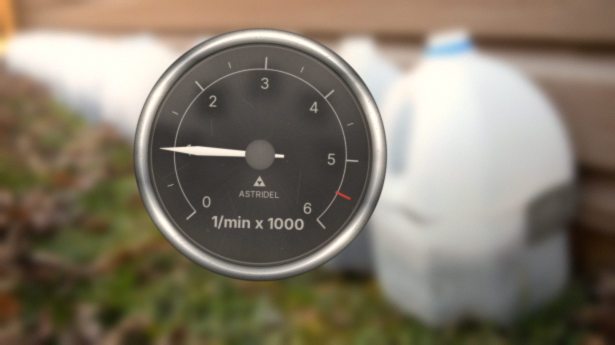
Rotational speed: 1000 rpm
